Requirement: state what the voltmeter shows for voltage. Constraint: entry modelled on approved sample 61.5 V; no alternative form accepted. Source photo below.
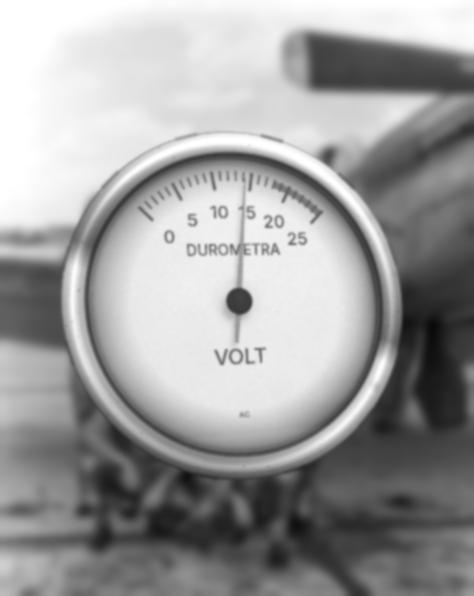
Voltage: 14 V
